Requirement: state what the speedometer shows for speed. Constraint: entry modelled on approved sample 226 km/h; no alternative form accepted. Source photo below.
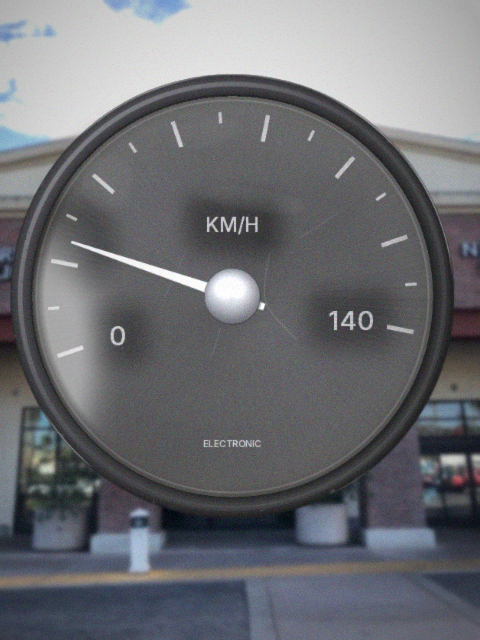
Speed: 25 km/h
